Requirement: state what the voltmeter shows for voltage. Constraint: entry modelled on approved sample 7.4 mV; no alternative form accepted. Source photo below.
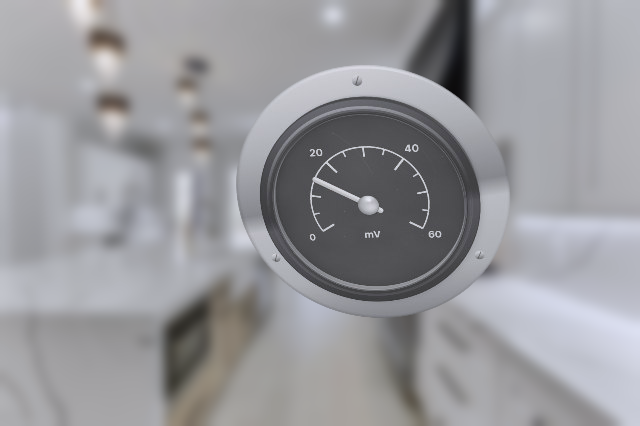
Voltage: 15 mV
